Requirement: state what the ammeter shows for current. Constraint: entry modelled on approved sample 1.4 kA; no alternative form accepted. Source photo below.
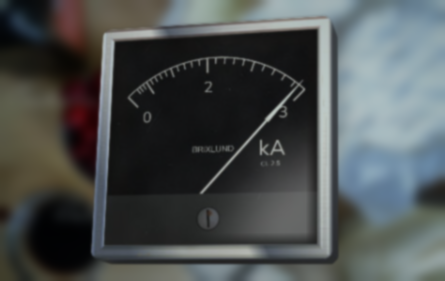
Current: 2.95 kA
